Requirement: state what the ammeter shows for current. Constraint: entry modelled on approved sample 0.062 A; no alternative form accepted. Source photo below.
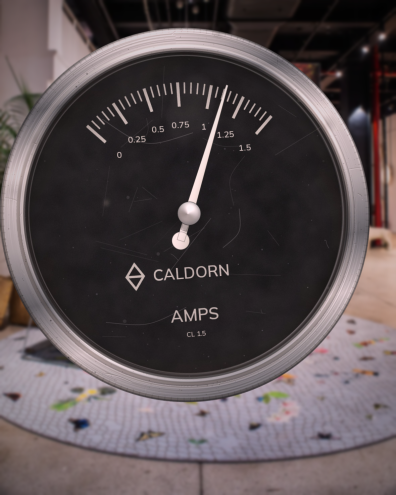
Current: 1.1 A
